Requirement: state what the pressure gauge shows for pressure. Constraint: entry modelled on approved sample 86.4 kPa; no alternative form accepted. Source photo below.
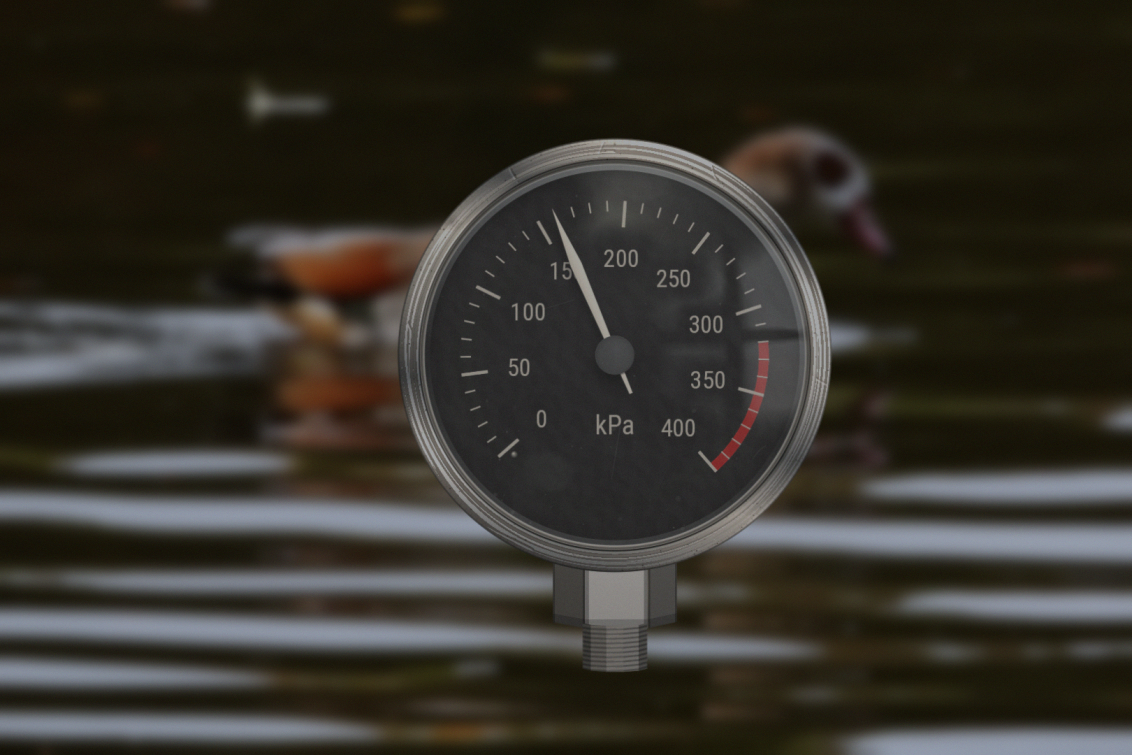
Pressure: 160 kPa
